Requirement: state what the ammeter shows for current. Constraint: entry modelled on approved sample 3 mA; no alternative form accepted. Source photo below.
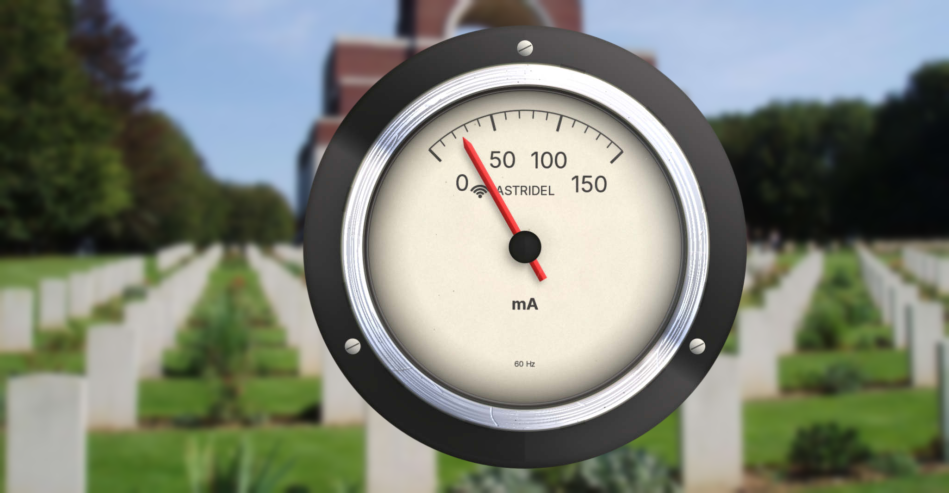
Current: 25 mA
